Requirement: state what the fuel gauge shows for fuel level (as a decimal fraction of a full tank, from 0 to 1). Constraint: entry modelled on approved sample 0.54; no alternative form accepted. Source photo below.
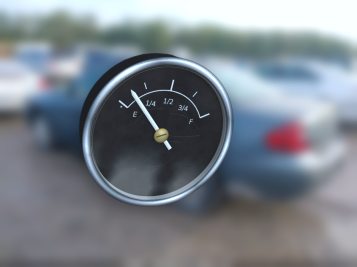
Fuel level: 0.125
